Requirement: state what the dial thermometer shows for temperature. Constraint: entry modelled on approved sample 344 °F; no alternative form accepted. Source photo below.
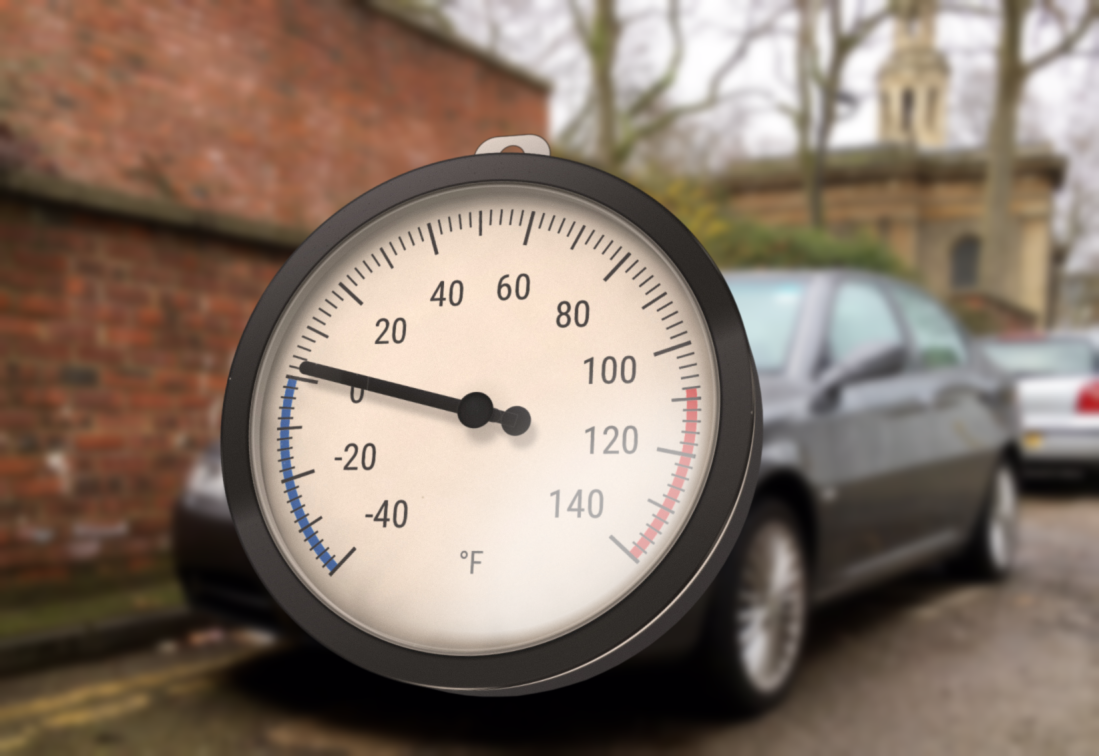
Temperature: 2 °F
